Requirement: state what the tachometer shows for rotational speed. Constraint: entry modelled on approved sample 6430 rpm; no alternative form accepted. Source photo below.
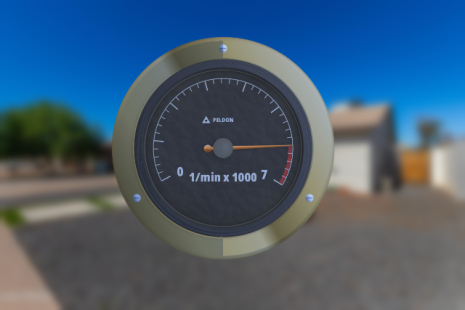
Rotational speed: 6000 rpm
